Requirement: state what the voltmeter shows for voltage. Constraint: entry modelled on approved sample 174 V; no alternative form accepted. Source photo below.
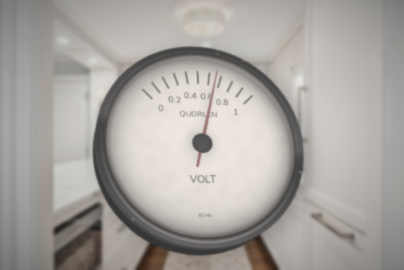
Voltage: 0.65 V
